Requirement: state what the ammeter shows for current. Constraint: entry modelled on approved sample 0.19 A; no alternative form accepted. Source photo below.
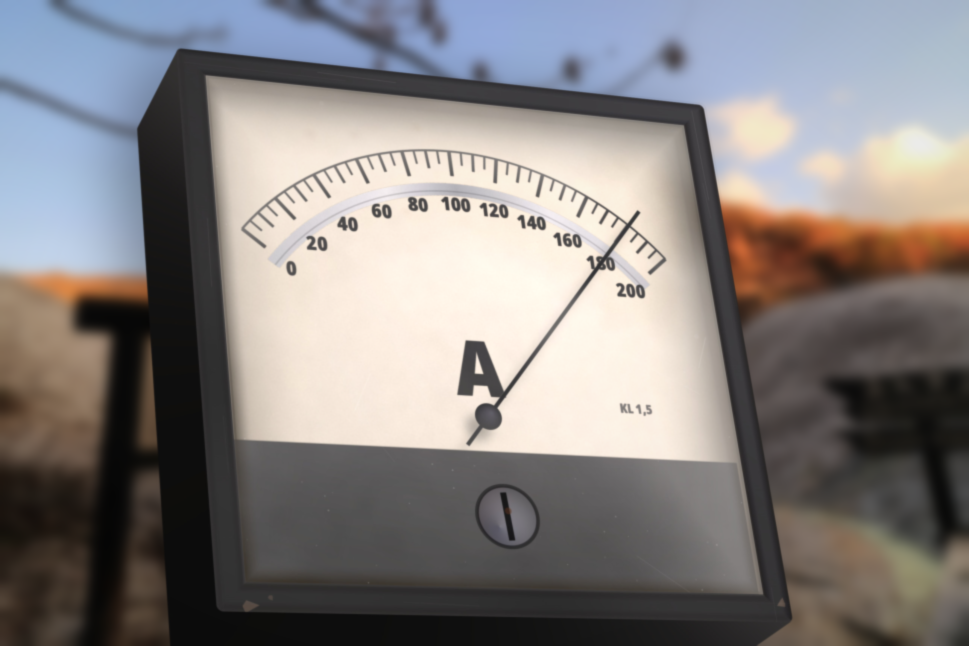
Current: 180 A
